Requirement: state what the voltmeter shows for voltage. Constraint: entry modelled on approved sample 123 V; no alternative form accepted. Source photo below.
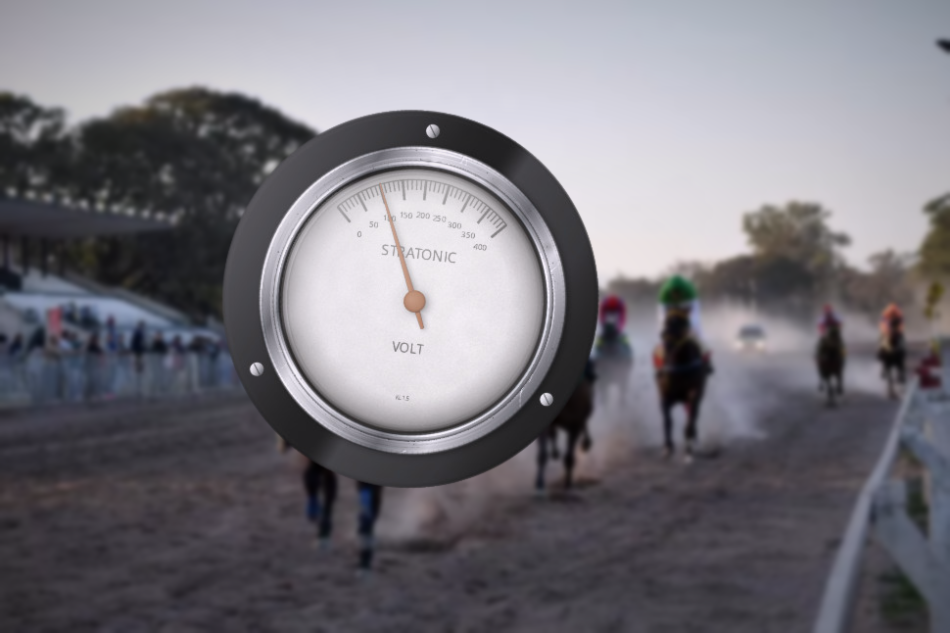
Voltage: 100 V
